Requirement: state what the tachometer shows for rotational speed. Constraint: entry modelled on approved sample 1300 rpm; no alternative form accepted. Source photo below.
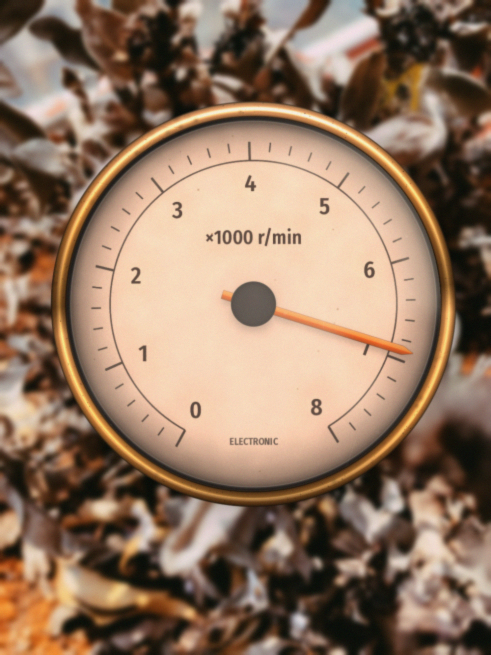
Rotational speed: 6900 rpm
